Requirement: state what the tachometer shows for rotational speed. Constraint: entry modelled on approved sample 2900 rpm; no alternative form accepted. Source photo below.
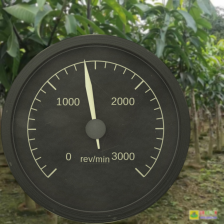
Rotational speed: 1400 rpm
